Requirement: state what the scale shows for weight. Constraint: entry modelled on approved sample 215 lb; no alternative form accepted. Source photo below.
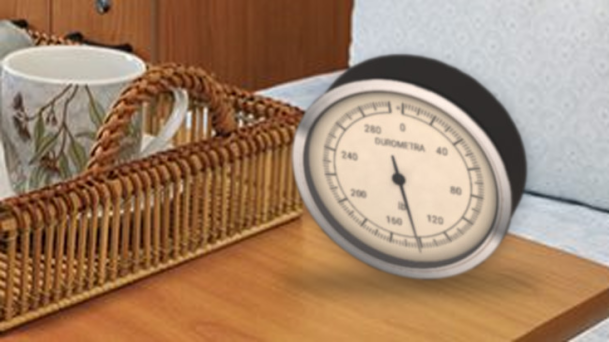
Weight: 140 lb
